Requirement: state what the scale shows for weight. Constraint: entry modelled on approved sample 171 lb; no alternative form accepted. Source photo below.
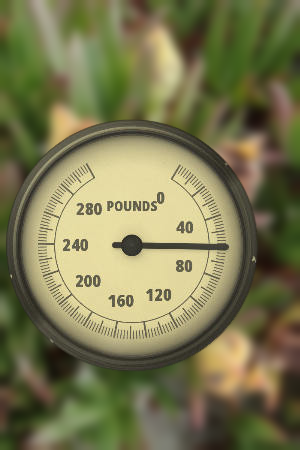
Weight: 60 lb
